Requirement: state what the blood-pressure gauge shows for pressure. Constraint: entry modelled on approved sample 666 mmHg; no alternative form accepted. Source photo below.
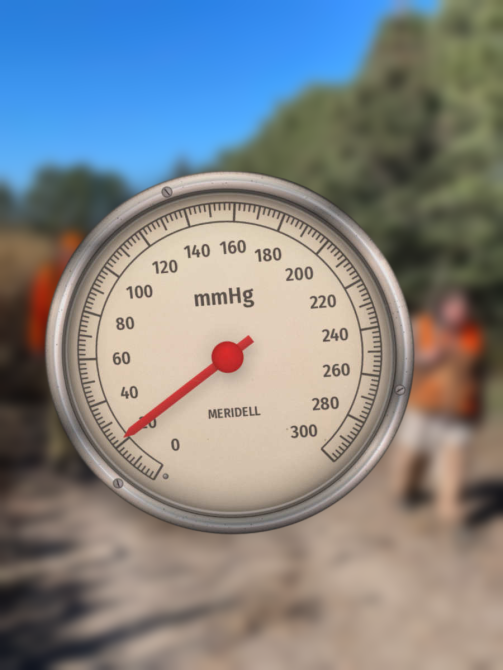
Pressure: 22 mmHg
